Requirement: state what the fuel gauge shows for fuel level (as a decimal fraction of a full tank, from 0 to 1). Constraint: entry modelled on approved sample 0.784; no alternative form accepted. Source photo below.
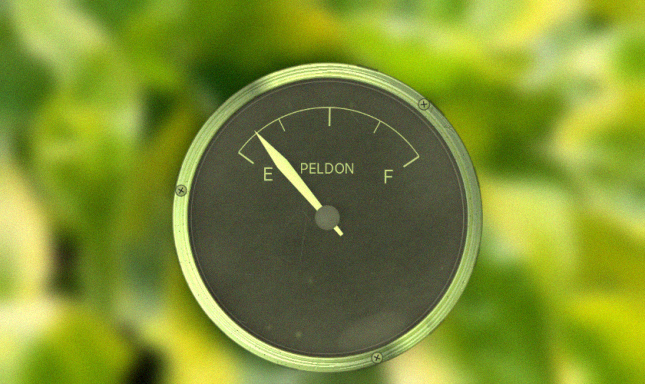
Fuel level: 0.125
